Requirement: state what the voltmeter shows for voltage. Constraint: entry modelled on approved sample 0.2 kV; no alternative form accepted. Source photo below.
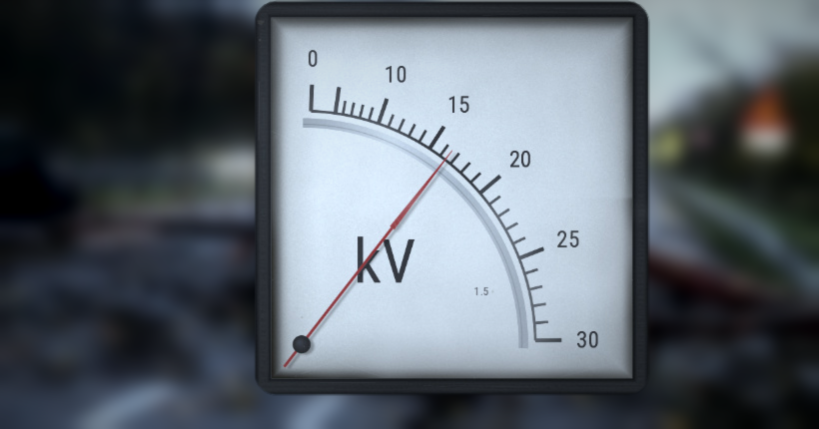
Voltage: 16.5 kV
